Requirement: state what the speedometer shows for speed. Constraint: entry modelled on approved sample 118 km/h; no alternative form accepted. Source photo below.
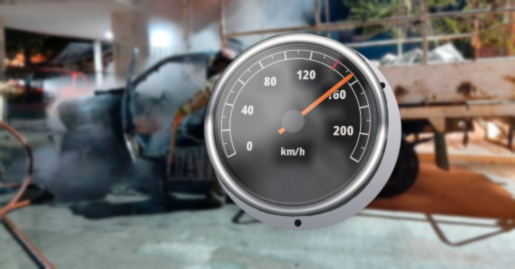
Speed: 155 km/h
